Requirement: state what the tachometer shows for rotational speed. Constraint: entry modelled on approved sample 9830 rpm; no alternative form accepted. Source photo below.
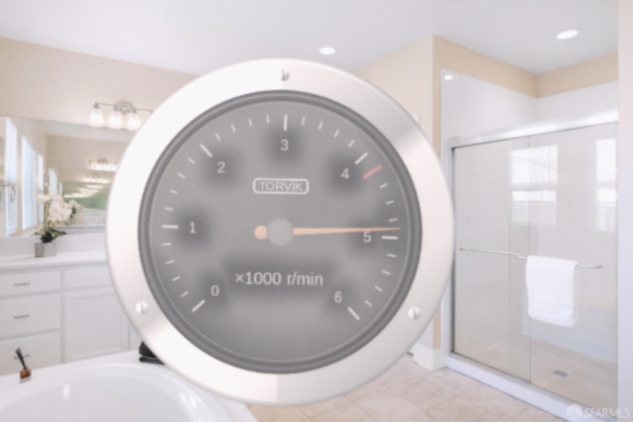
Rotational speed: 4900 rpm
